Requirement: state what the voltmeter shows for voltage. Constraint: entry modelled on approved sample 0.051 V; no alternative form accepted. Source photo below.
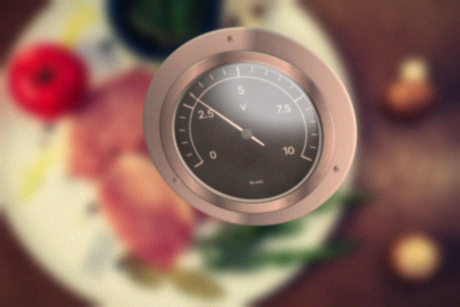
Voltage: 3 V
